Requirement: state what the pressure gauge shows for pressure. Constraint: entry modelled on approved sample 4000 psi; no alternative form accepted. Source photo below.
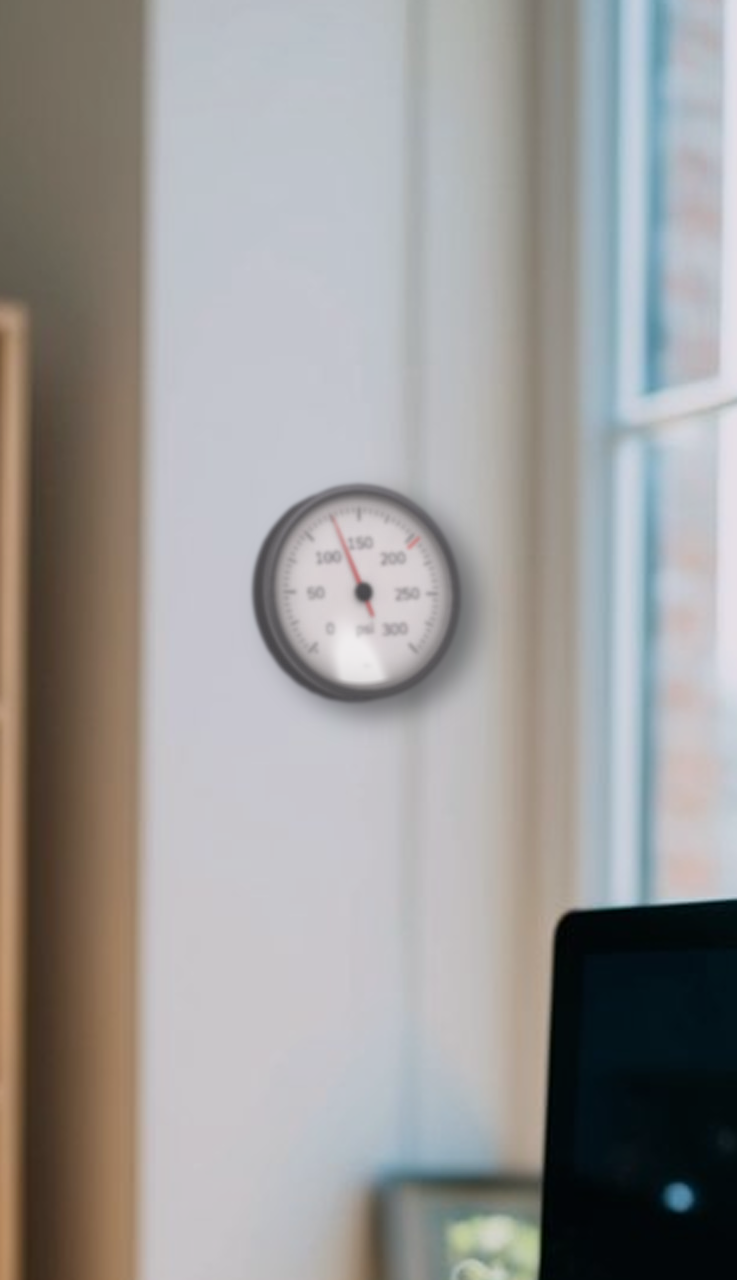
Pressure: 125 psi
